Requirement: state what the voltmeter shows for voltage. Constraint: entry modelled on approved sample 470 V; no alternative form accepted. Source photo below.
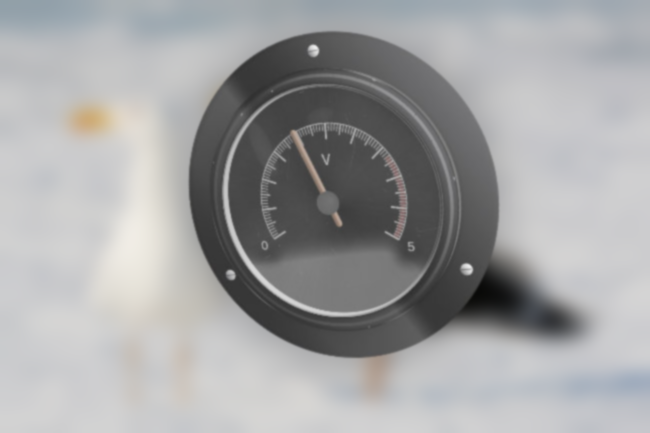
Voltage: 2 V
